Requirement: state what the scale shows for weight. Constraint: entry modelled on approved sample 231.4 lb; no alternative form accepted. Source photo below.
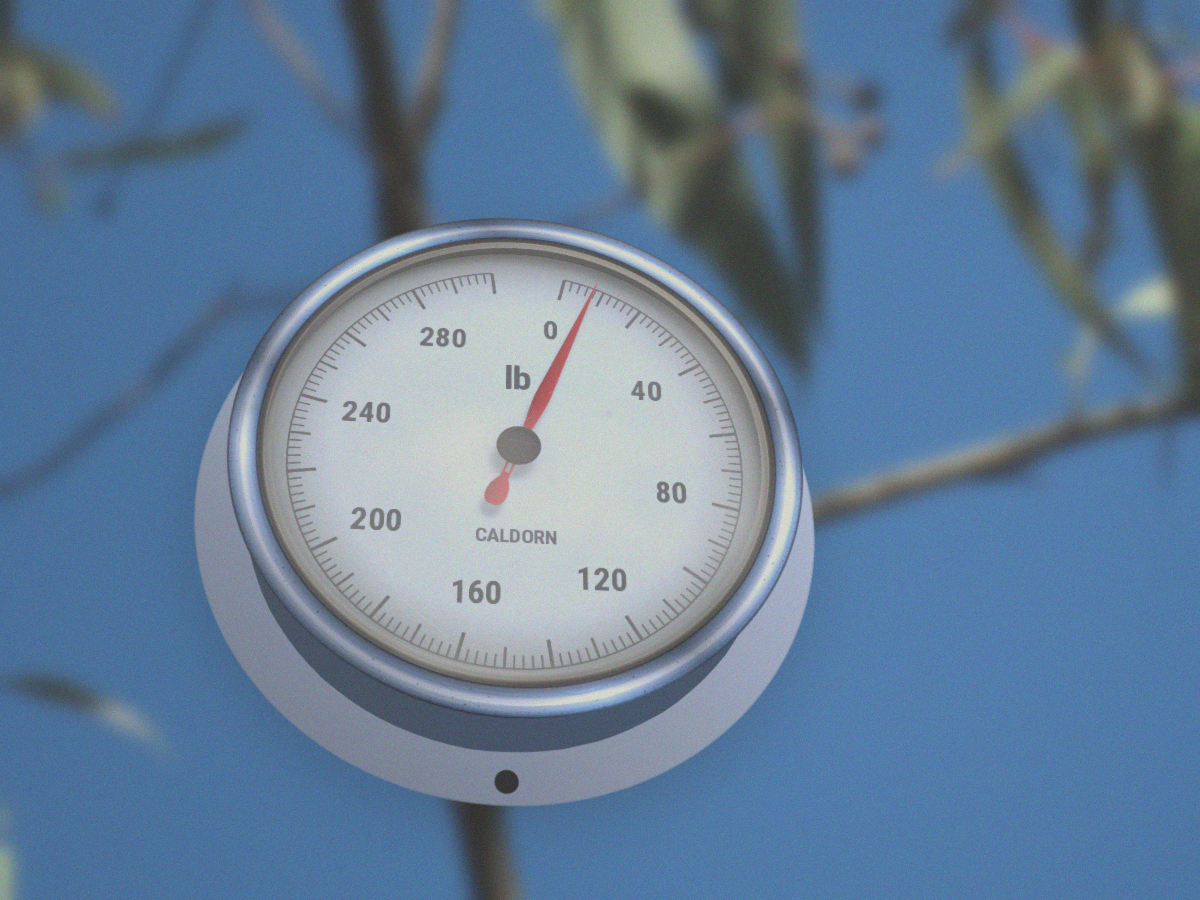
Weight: 8 lb
